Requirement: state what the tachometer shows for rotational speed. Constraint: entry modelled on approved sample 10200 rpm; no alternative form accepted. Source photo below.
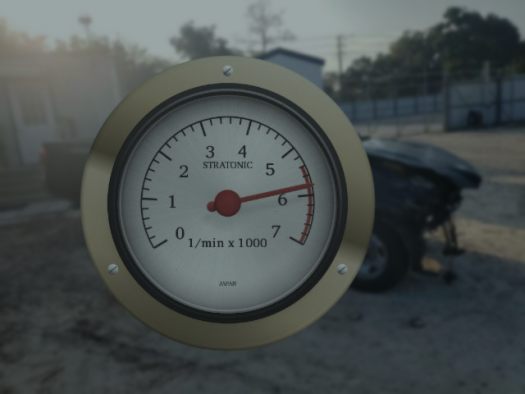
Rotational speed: 5800 rpm
